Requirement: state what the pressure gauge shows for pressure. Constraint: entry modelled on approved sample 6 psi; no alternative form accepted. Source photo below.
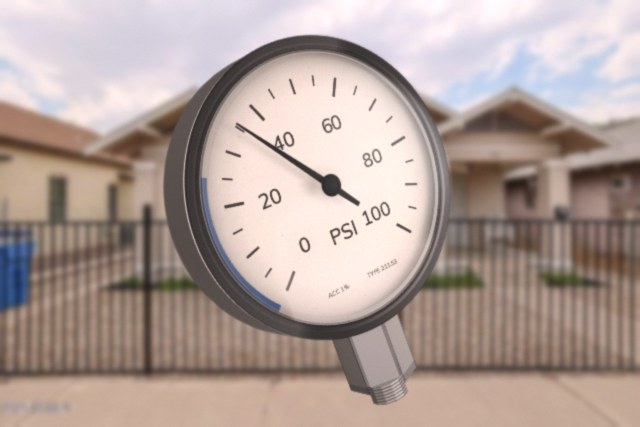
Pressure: 35 psi
